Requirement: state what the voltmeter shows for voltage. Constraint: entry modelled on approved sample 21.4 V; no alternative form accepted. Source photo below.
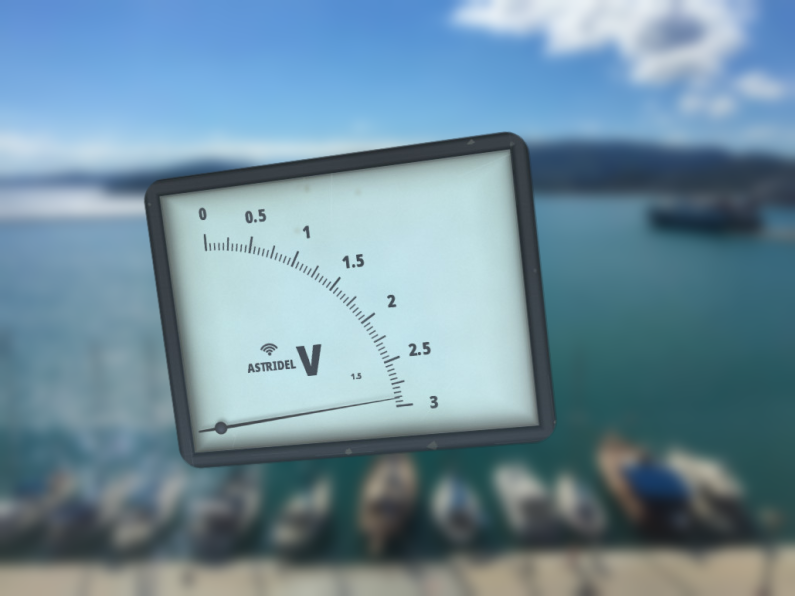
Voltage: 2.9 V
